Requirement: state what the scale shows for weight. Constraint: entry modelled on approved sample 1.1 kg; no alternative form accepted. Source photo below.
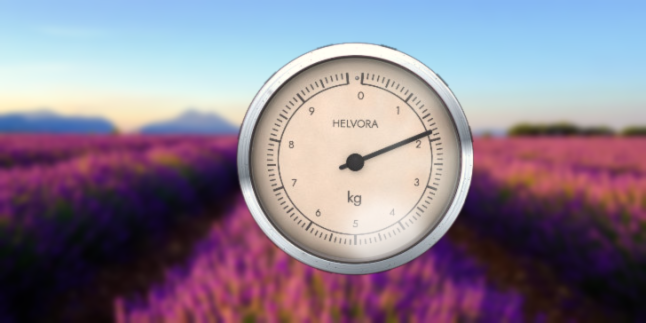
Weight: 1.8 kg
